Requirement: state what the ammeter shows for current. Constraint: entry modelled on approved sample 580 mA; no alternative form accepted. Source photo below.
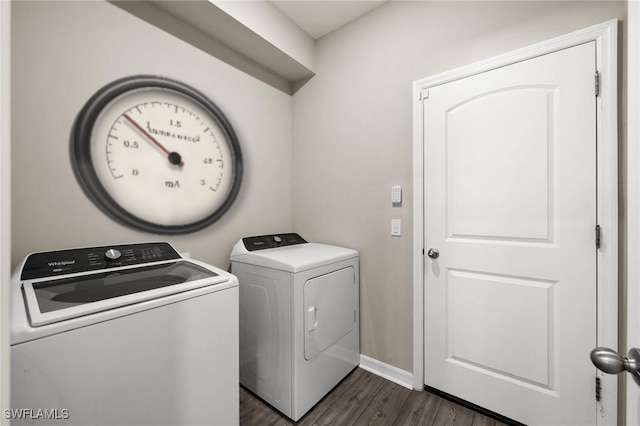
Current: 0.8 mA
